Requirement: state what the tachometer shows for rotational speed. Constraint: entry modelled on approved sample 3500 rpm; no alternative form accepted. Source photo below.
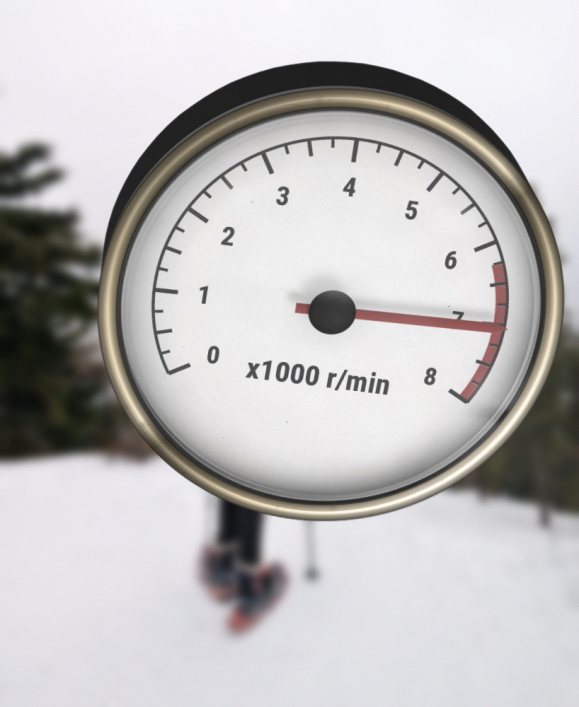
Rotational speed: 7000 rpm
